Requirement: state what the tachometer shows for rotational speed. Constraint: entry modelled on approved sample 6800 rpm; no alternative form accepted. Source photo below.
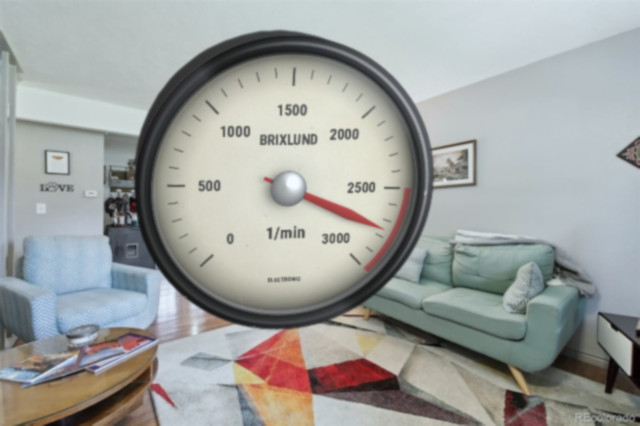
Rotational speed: 2750 rpm
